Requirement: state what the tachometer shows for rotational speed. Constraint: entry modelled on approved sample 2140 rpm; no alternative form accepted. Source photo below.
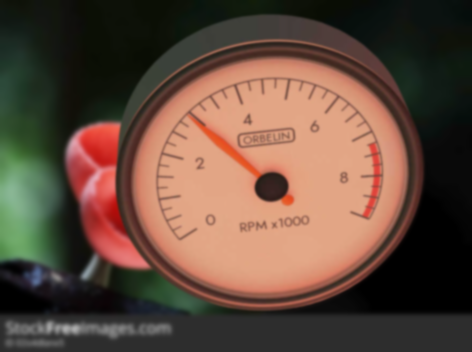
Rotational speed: 3000 rpm
